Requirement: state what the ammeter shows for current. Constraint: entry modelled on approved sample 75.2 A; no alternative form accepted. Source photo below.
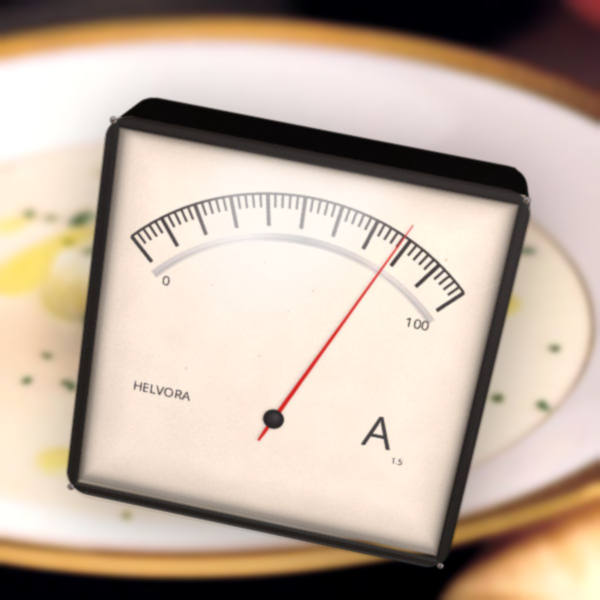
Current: 78 A
